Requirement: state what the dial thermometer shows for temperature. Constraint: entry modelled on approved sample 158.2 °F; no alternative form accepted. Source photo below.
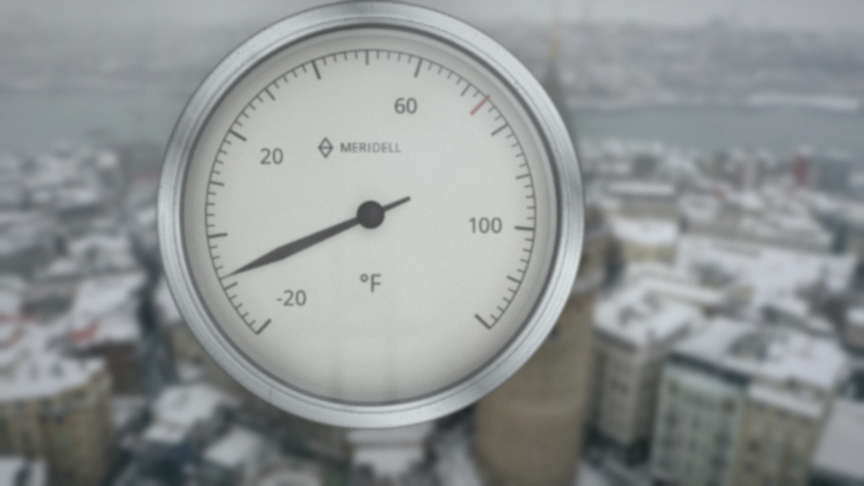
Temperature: -8 °F
